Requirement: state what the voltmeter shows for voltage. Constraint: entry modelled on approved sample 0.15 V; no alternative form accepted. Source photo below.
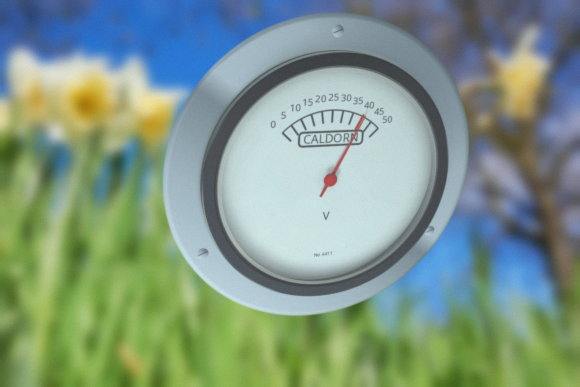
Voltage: 40 V
